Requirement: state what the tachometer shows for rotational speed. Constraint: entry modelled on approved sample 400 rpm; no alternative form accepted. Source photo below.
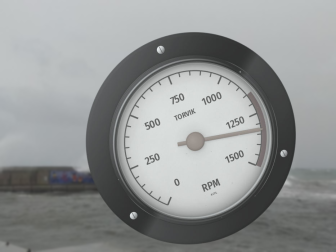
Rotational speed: 1325 rpm
